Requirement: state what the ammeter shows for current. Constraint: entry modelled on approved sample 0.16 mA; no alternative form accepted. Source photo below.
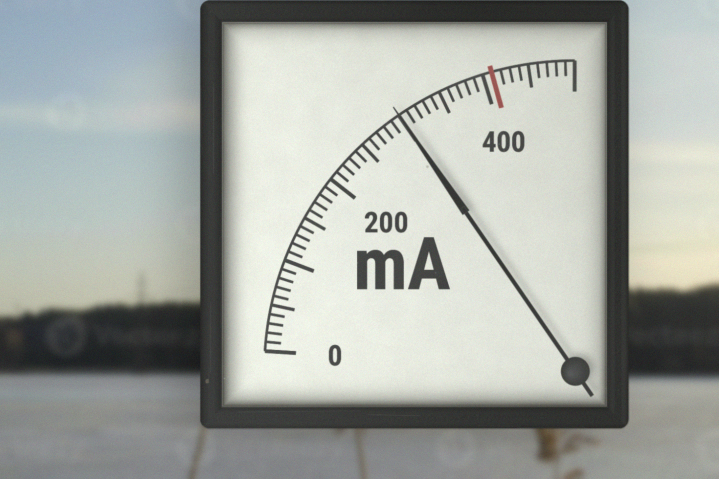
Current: 300 mA
